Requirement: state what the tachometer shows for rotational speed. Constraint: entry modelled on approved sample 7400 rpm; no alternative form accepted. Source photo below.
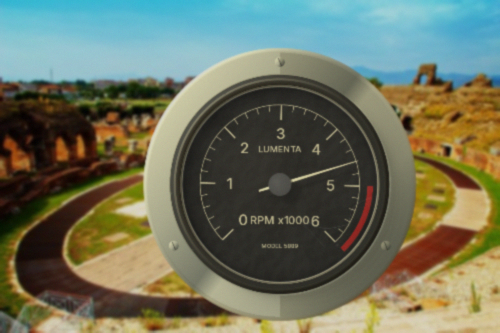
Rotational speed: 4600 rpm
